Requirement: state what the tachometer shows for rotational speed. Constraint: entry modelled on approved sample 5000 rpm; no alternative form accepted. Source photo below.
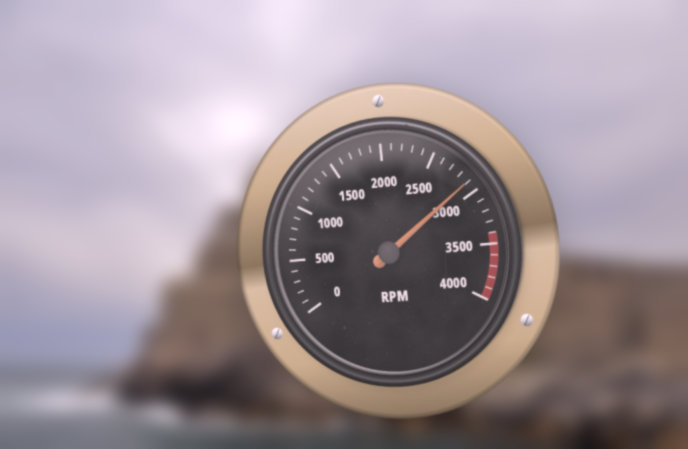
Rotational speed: 2900 rpm
